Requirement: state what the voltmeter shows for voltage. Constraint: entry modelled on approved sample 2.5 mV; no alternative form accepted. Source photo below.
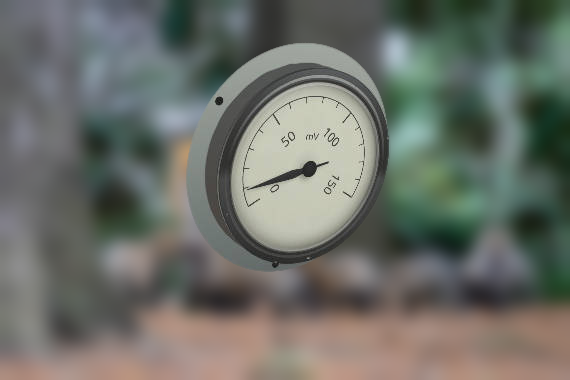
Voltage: 10 mV
